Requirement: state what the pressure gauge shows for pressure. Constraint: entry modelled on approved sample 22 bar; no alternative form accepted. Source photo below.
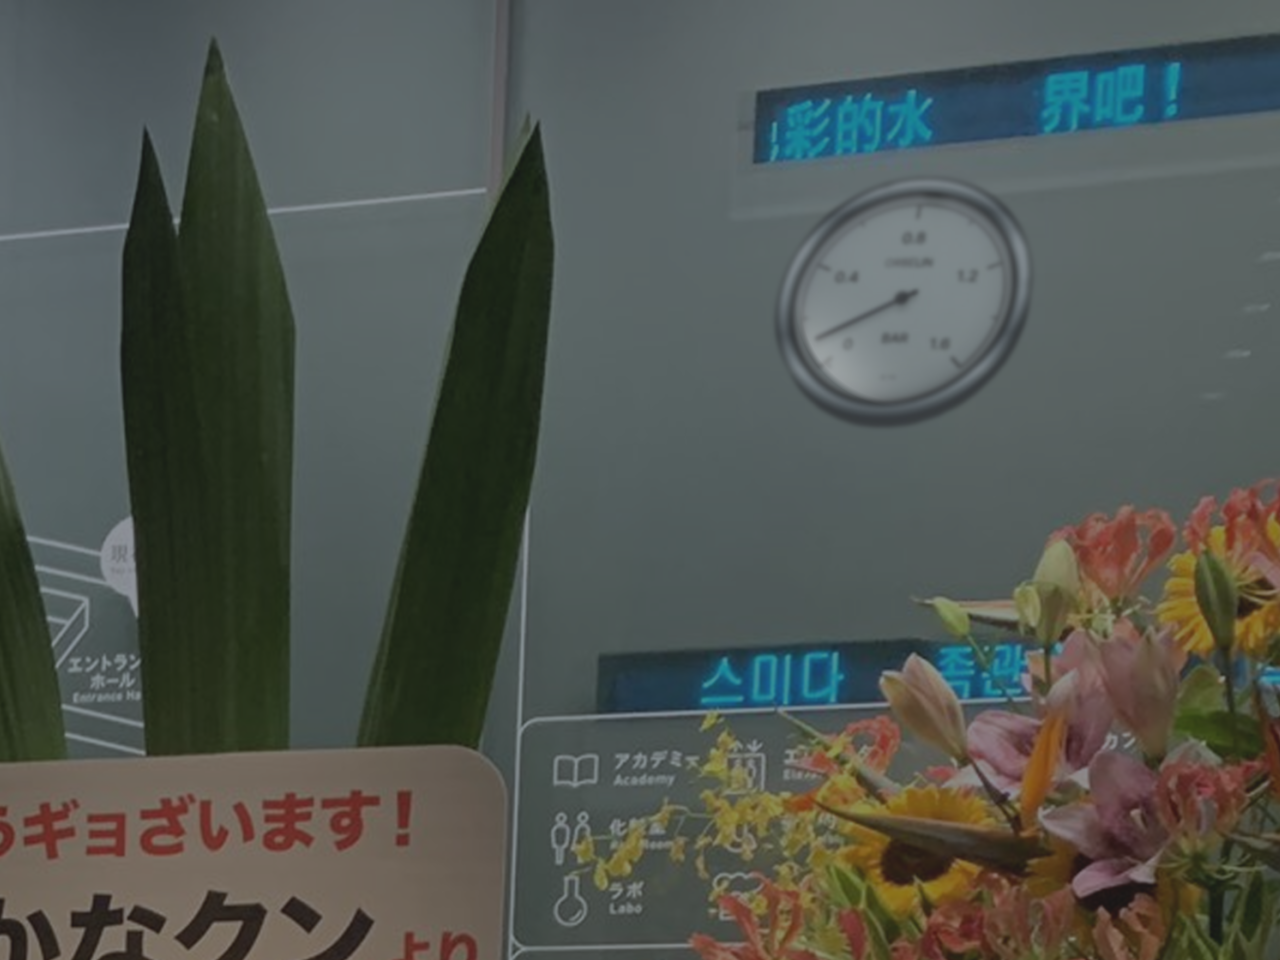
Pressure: 0.1 bar
